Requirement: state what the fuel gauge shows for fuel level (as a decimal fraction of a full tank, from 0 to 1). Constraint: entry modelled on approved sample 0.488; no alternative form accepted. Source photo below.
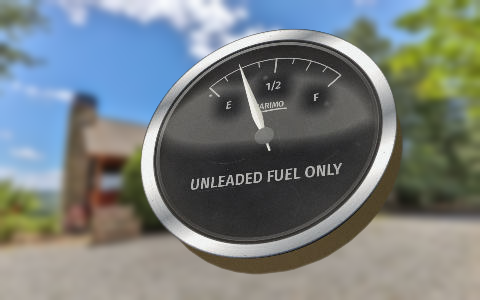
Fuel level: 0.25
